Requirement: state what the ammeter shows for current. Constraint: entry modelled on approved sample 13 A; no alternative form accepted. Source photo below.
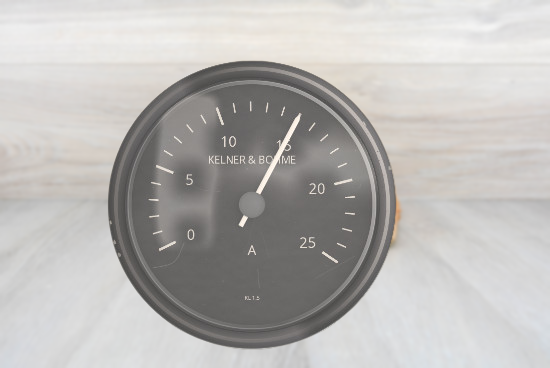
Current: 15 A
